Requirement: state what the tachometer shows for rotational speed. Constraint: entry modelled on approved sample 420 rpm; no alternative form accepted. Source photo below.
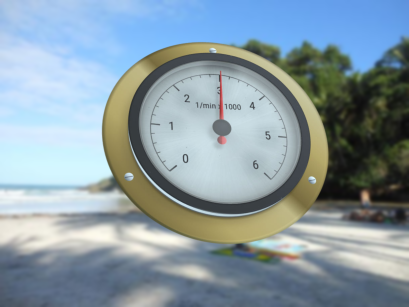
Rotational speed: 3000 rpm
